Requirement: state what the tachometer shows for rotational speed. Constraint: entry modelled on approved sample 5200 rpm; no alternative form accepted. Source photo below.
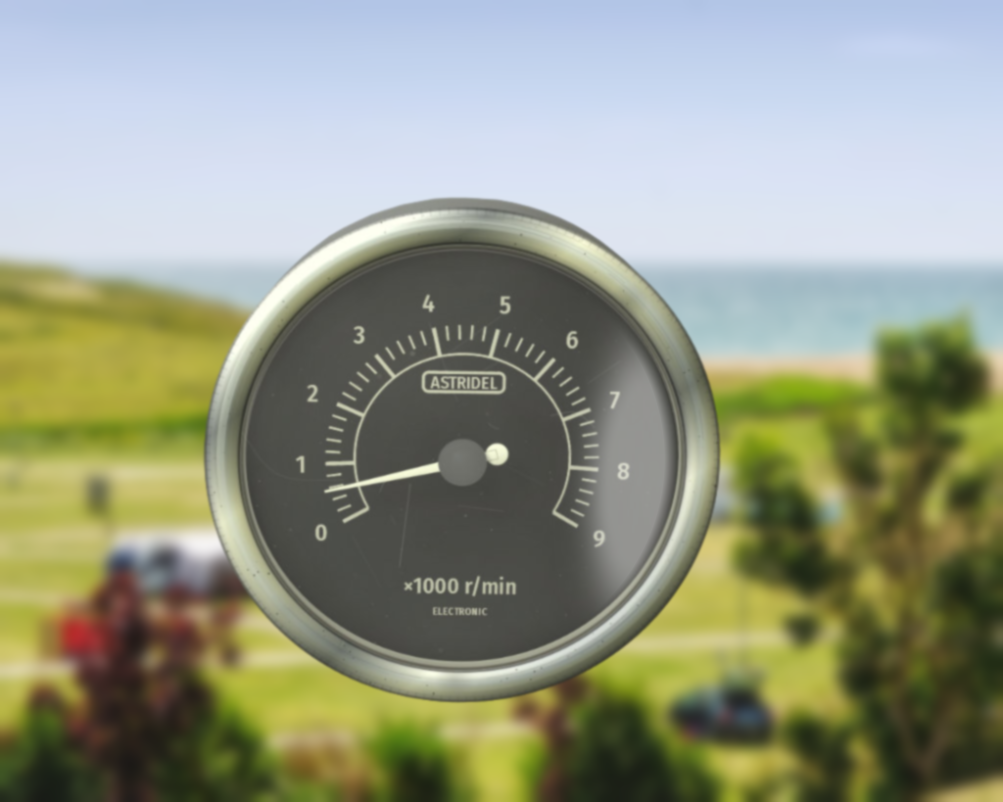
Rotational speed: 600 rpm
